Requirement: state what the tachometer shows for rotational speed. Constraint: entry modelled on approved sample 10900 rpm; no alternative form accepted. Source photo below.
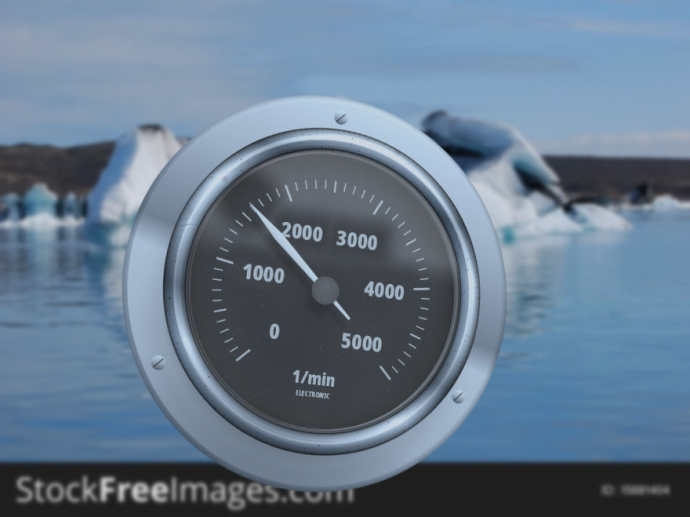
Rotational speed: 1600 rpm
